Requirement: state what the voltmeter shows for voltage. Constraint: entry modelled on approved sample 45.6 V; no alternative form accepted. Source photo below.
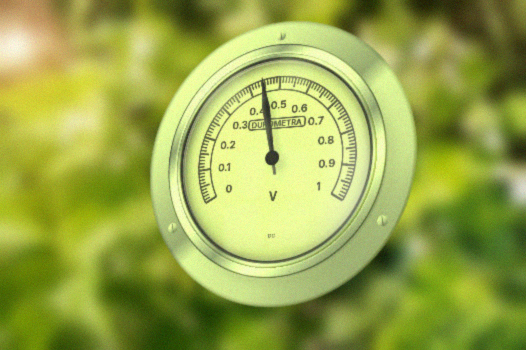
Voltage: 0.45 V
